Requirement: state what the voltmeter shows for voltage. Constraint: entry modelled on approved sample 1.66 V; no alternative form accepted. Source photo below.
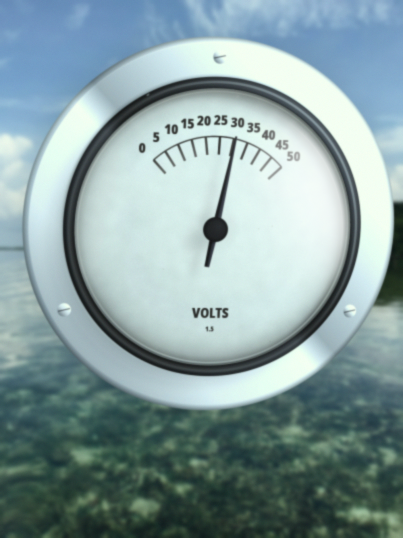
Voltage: 30 V
